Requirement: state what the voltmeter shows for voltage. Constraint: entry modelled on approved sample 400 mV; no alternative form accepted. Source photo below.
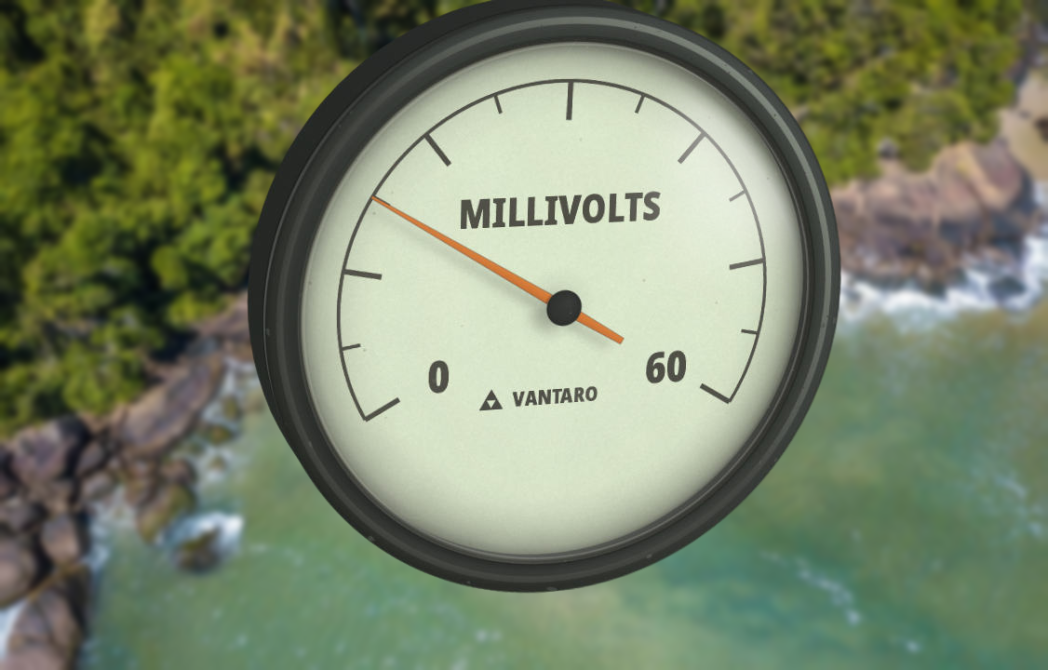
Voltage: 15 mV
